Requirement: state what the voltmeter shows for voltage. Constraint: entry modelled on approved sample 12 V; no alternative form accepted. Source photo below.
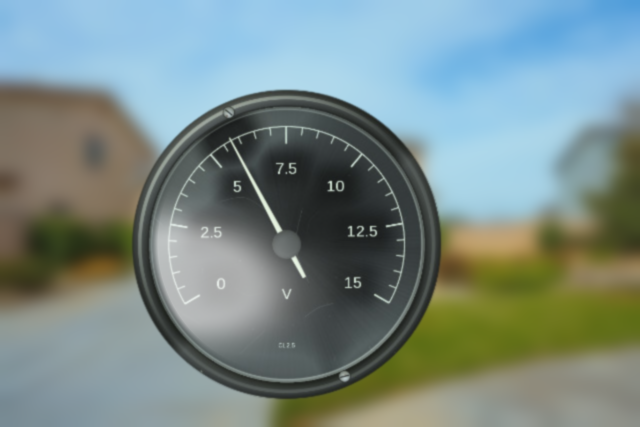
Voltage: 5.75 V
